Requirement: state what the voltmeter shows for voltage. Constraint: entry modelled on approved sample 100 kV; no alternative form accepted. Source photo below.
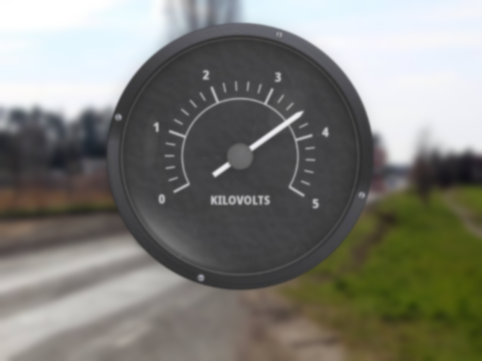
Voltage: 3.6 kV
